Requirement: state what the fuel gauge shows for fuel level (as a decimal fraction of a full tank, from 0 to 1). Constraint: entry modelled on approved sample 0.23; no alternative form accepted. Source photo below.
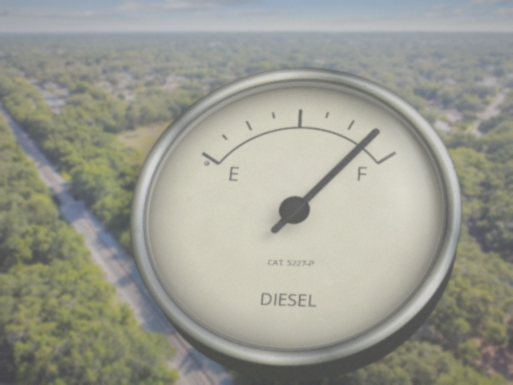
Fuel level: 0.875
